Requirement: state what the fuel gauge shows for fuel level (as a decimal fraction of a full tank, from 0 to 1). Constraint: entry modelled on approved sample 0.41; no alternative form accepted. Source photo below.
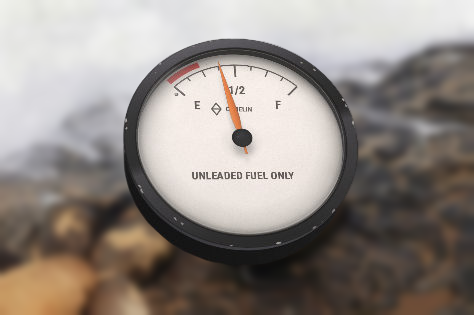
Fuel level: 0.375
